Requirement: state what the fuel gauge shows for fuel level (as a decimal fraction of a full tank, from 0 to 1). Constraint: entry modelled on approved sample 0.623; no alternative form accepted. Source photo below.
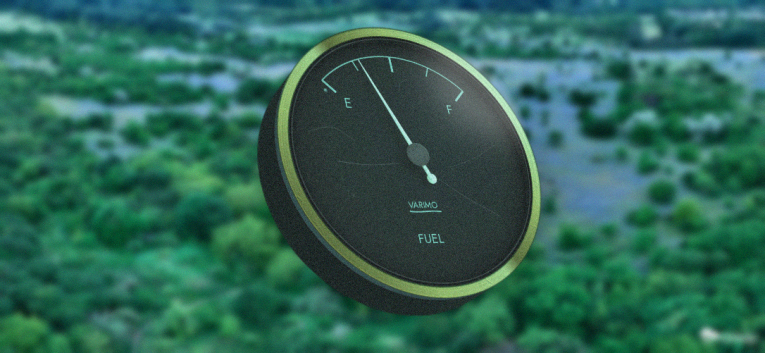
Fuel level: 0.25
